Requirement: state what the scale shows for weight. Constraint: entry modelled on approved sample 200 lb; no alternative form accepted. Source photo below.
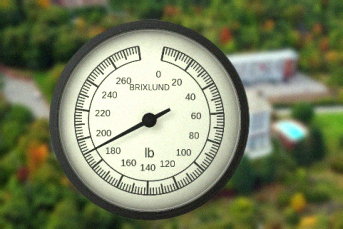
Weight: 190 lb
